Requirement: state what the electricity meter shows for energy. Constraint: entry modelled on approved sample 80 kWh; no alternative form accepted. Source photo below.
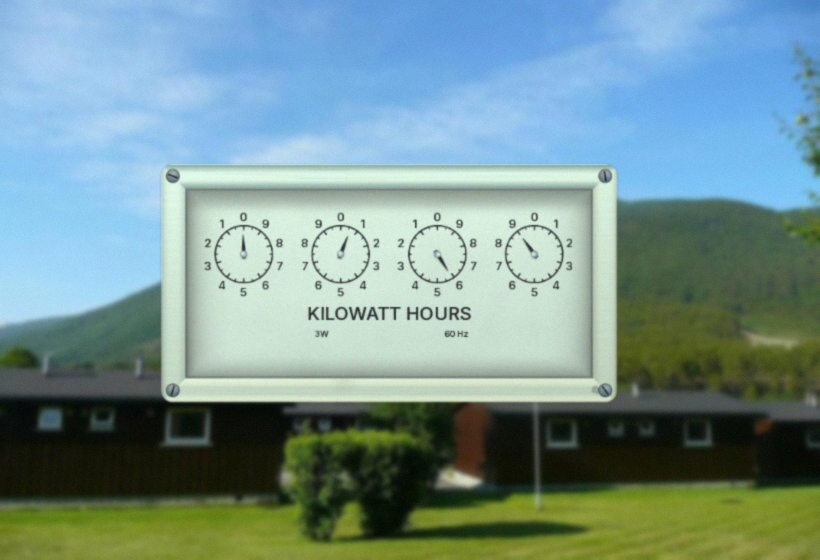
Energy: 59 kWh
